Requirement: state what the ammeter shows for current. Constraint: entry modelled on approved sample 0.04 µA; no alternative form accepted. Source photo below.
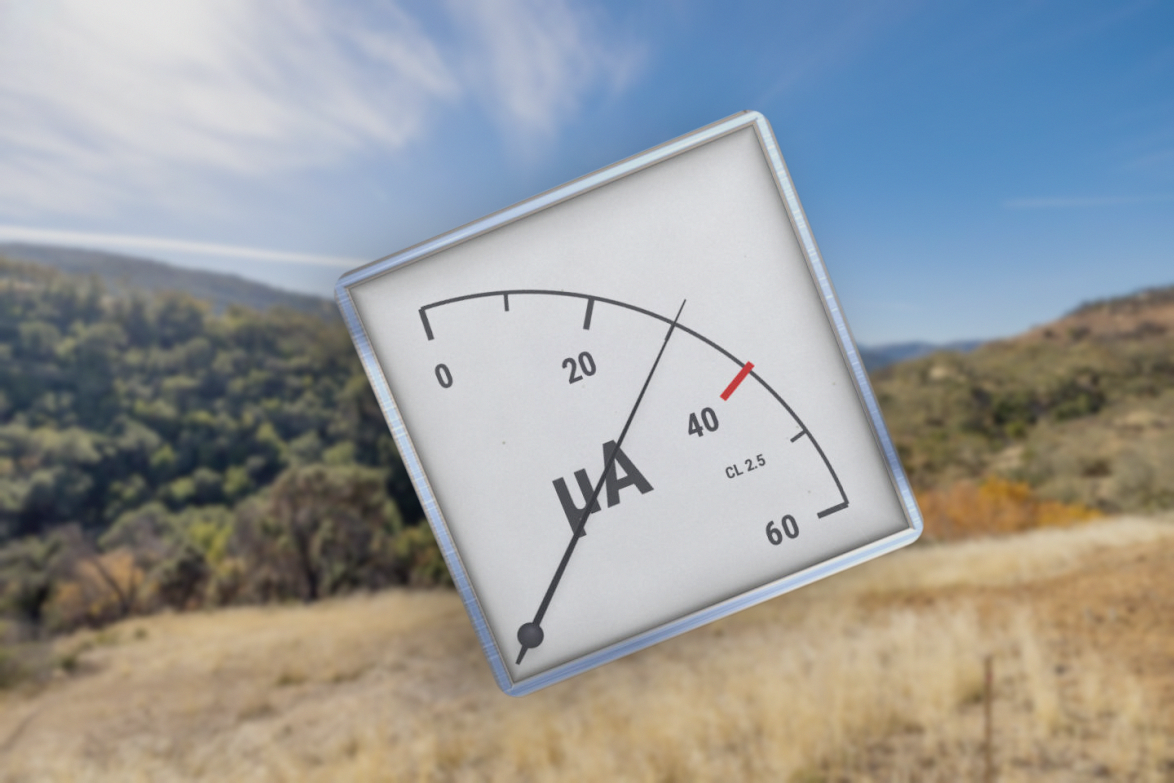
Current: 30 µA
